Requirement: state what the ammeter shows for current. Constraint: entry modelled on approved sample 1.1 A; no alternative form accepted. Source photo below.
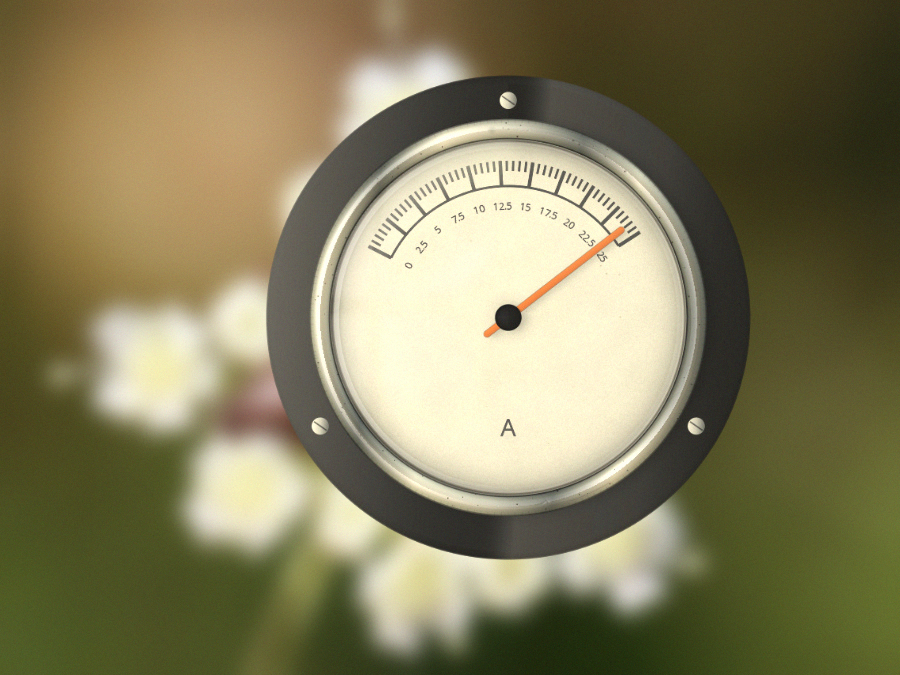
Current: 24 A
